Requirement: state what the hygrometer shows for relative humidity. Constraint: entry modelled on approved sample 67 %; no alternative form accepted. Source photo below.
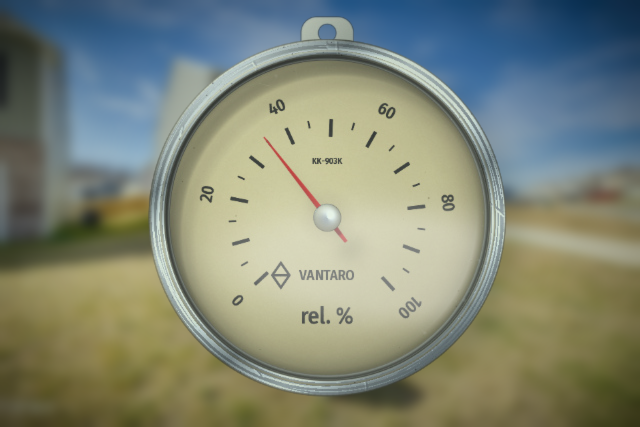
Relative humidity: 35 %
